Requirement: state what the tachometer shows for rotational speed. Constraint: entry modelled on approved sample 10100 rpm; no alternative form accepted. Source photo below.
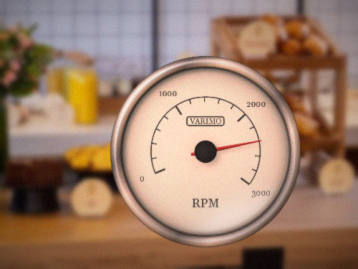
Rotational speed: 2400 rpm
